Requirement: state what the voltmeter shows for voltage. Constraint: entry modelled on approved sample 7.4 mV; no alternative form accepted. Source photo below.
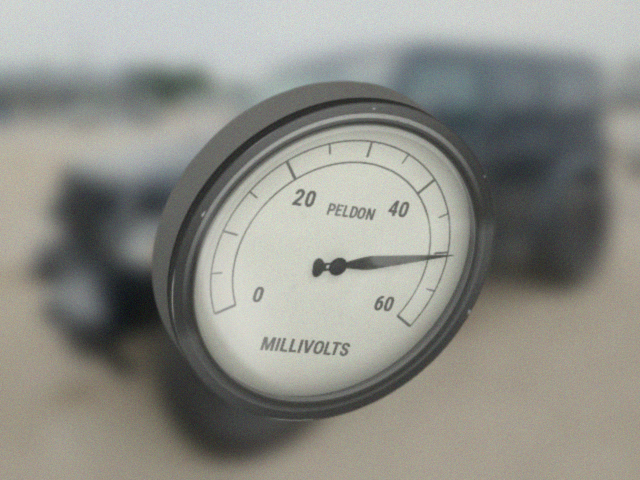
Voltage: 50 mV
